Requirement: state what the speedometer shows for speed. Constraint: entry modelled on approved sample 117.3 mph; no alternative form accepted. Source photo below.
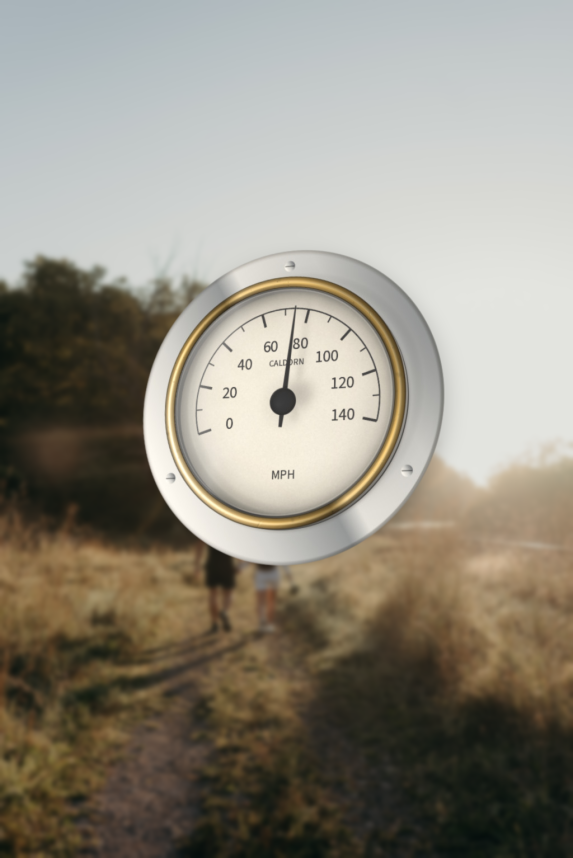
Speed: 75 mph
